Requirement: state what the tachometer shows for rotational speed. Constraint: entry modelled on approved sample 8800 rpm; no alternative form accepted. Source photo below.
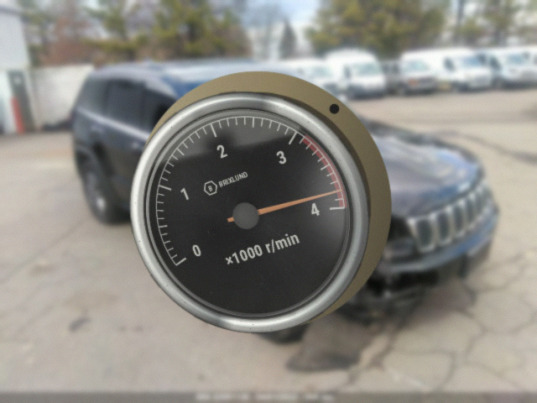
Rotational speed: 3800 rpm
